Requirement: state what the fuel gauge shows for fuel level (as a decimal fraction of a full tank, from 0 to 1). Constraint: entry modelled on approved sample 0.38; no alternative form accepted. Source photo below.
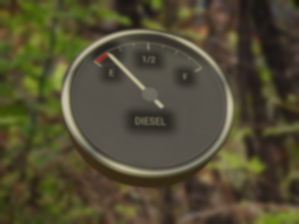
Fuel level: 0.125
